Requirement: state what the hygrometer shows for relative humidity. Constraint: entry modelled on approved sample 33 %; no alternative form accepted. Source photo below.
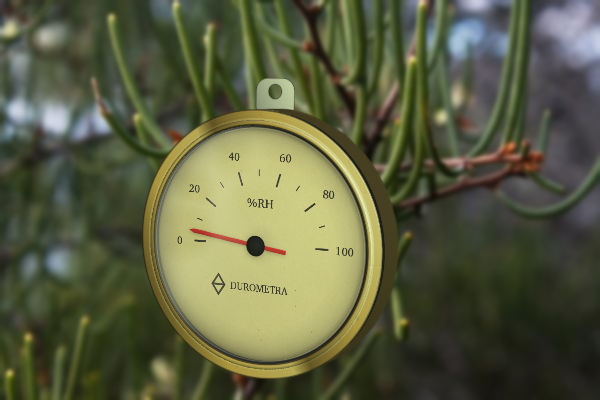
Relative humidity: 5 %
